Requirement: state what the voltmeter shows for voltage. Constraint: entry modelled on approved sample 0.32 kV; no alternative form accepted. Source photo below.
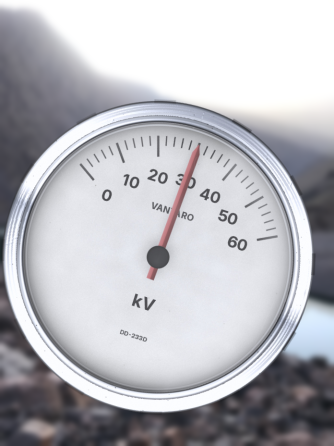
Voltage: 30 kV
